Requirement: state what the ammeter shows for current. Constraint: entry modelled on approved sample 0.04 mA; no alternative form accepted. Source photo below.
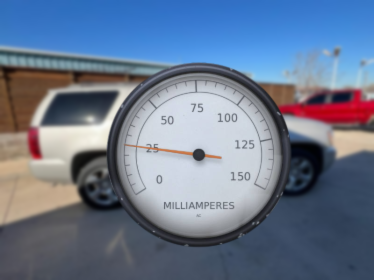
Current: 25 mA
